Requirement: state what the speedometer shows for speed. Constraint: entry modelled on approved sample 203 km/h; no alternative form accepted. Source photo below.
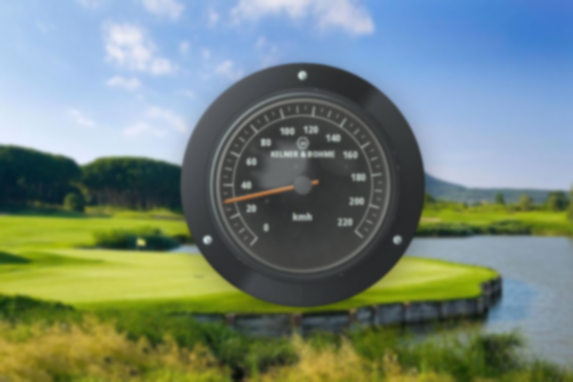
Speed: 30 km/h
